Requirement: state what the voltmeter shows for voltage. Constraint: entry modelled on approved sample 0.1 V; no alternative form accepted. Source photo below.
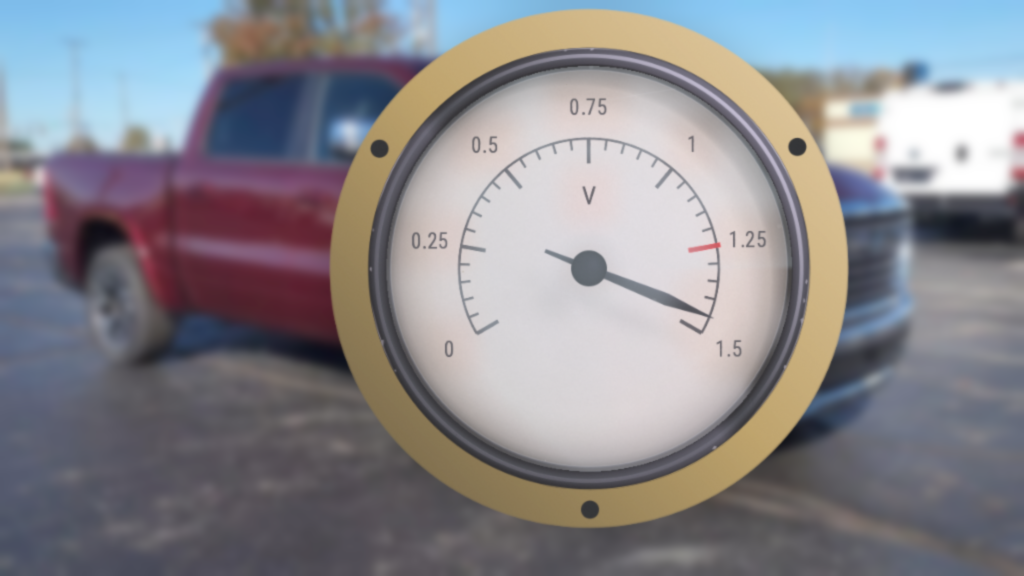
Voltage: 1.45 V
